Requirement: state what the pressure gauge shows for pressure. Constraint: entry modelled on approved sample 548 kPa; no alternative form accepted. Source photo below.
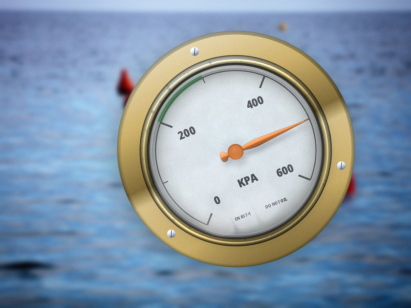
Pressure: 500 kPa
